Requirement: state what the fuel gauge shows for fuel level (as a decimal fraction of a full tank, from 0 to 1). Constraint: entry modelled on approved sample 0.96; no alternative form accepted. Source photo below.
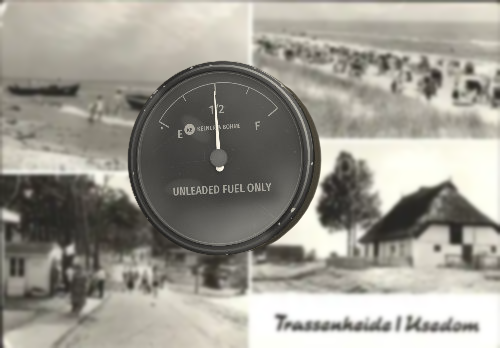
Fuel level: 0.5
